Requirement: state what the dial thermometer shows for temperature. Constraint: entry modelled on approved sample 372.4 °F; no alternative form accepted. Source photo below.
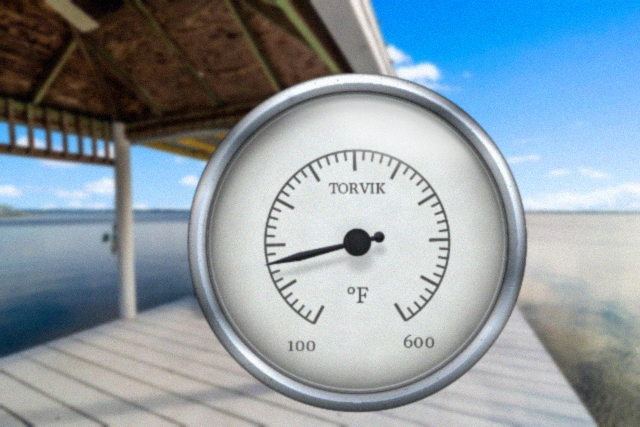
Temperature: 180 °F
